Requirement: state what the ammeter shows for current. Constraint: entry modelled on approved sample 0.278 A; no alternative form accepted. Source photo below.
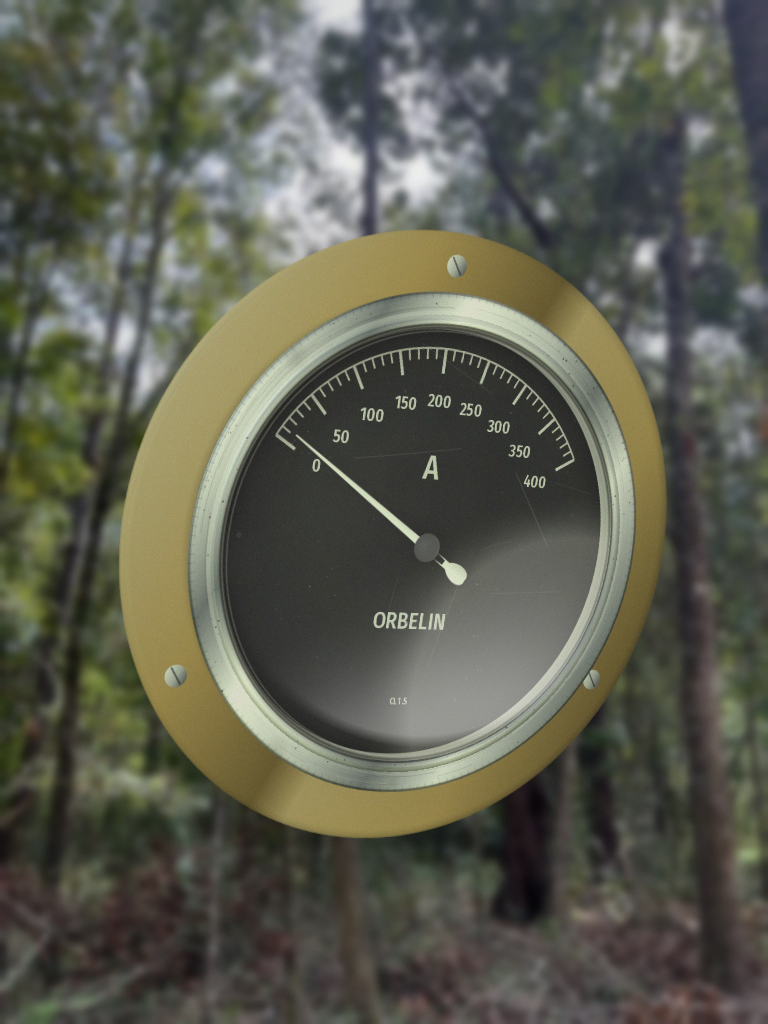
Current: 10 A
